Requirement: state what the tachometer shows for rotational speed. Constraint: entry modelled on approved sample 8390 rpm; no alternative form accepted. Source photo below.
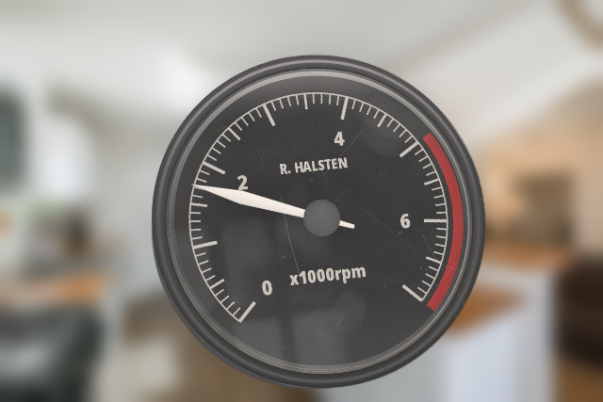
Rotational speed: 1700 rpm
